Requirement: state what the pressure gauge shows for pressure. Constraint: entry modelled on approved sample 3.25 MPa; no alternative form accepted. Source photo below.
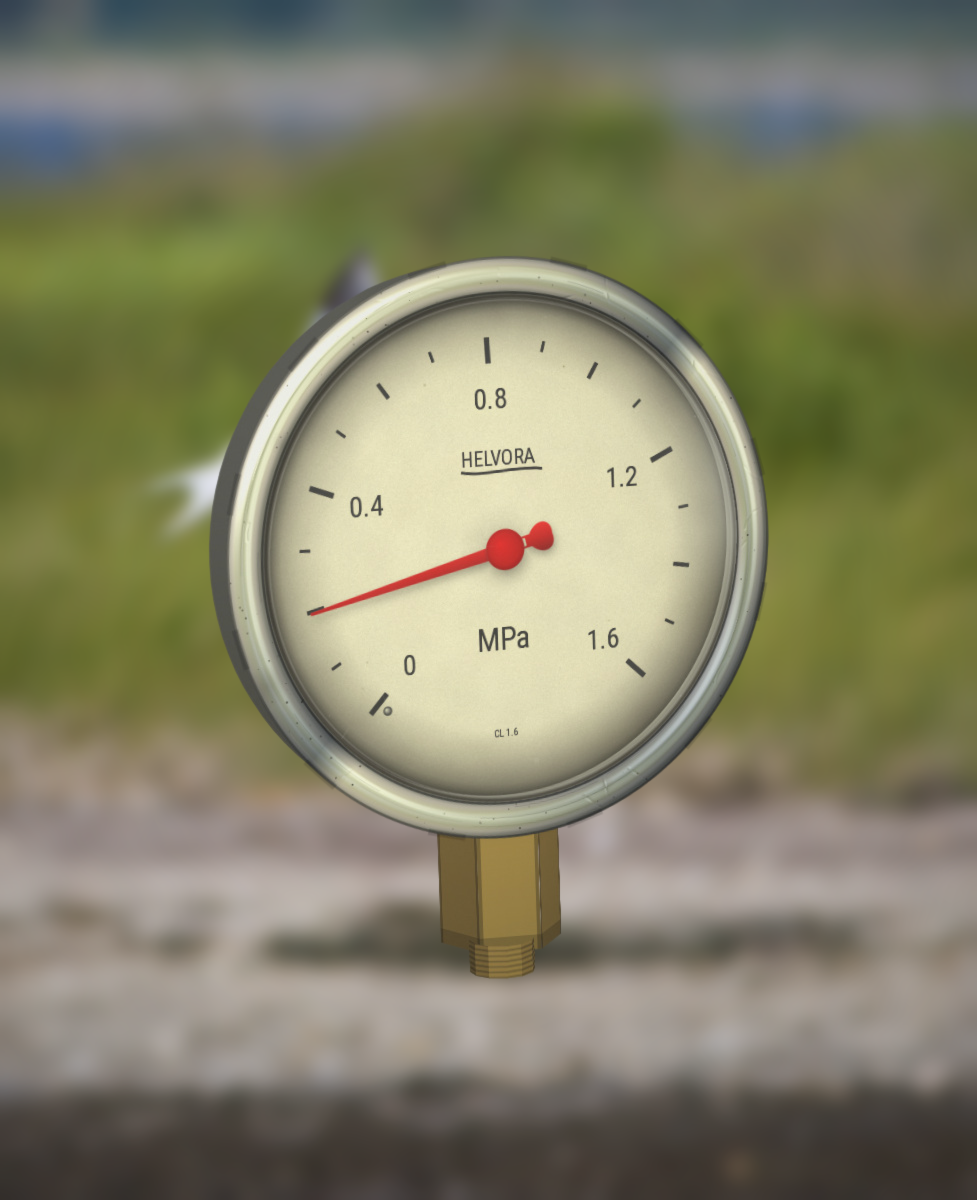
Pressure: 0.2 MPa
